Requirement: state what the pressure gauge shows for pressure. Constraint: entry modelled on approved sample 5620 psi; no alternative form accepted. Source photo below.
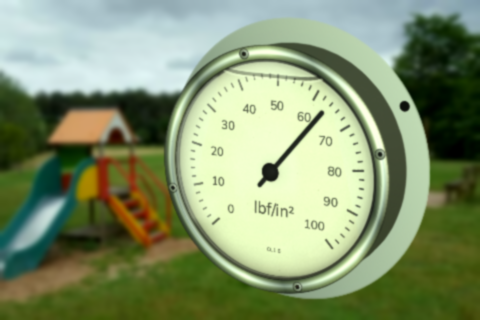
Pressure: 64 psi
